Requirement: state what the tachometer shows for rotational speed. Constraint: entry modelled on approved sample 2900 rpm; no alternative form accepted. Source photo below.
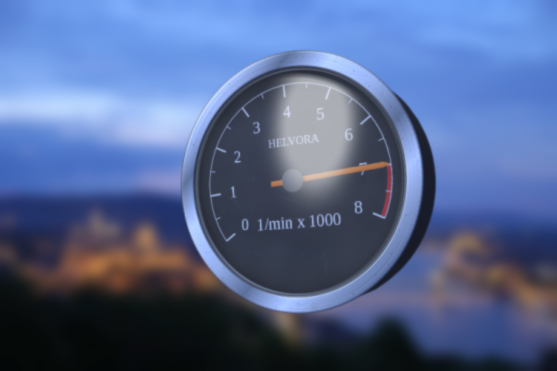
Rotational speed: 7000 rpm
